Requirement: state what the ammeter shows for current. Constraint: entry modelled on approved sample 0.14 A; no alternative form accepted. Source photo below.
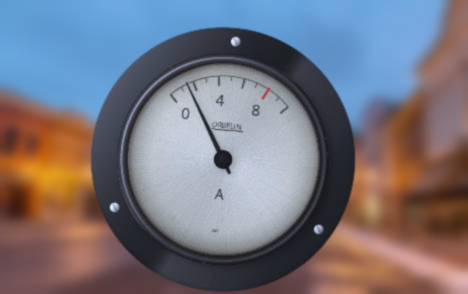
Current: 1.5 A
